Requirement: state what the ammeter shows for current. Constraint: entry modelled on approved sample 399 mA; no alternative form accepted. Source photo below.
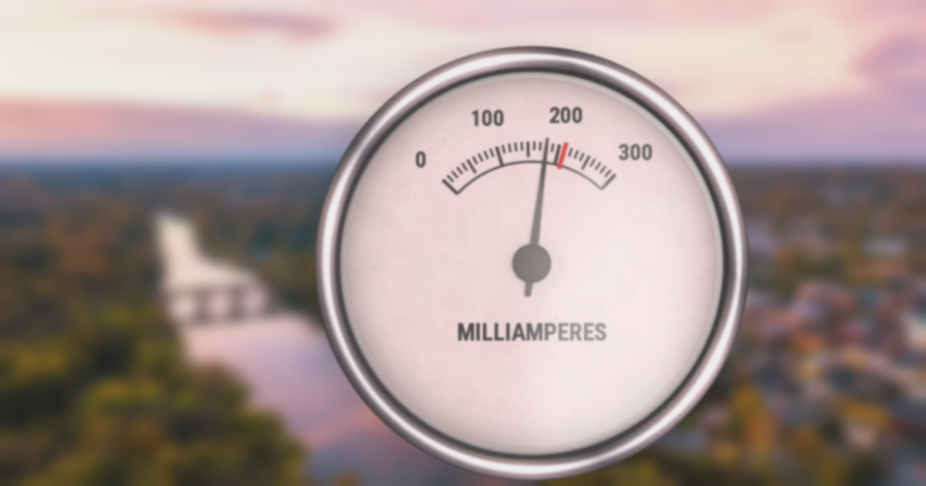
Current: 180 mA
